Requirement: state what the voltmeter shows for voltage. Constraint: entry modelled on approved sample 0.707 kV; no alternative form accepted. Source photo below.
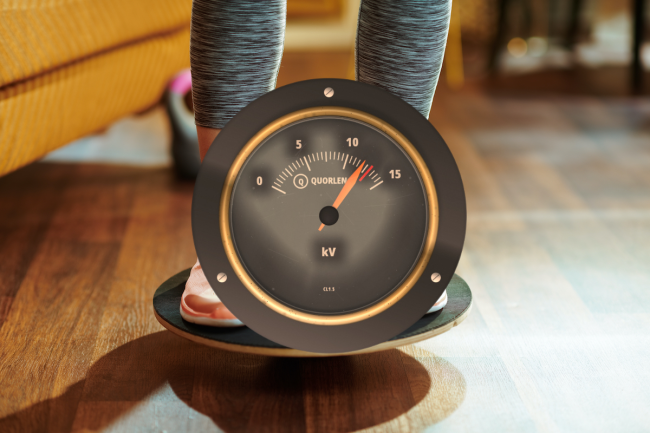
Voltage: 12 kV
